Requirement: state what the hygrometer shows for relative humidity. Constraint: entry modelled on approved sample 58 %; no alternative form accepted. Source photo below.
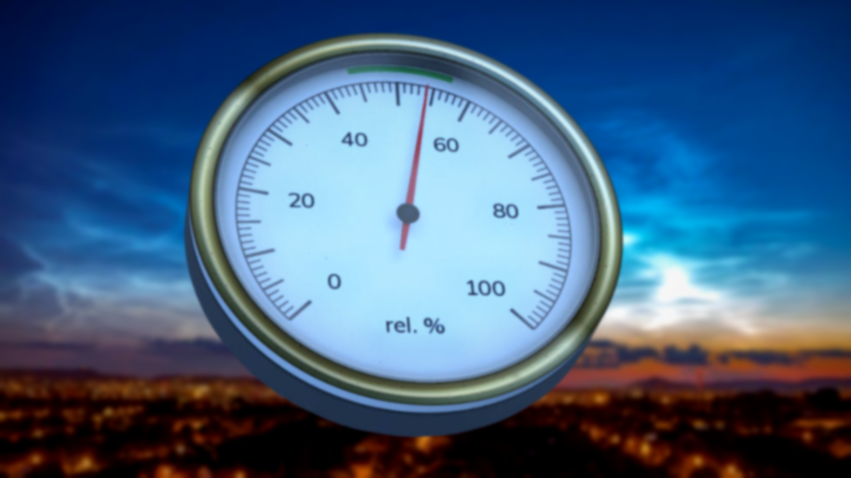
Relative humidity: 54 %
